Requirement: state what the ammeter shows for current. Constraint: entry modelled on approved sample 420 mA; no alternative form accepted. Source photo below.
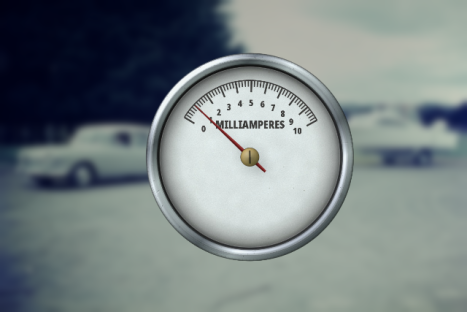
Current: 1 mA
